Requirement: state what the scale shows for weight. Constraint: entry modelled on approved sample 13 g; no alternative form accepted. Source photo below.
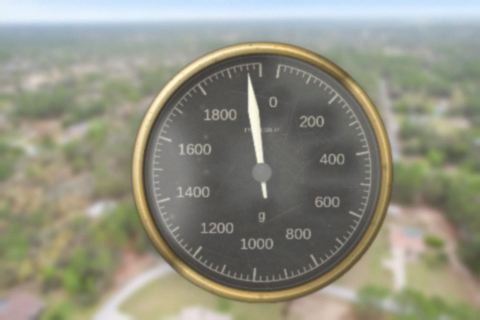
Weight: 1960 g
